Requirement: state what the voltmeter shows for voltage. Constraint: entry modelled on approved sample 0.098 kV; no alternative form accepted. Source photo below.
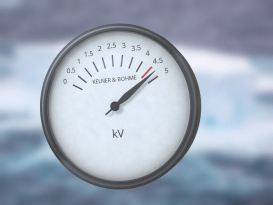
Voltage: 4.75 kV
